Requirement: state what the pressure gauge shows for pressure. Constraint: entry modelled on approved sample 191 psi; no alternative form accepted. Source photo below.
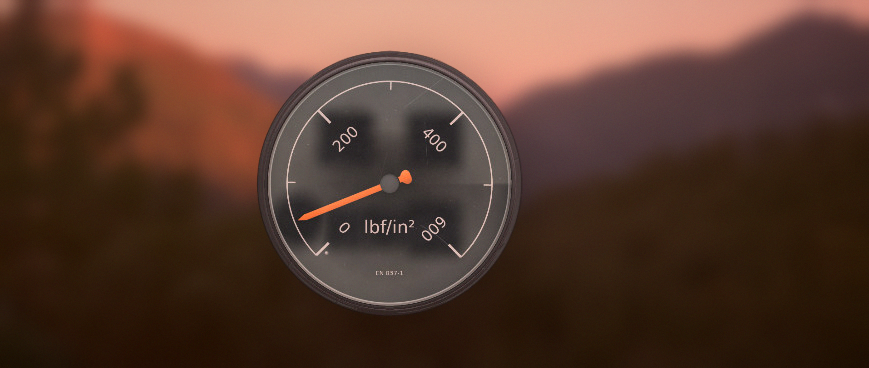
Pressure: 50 psi
